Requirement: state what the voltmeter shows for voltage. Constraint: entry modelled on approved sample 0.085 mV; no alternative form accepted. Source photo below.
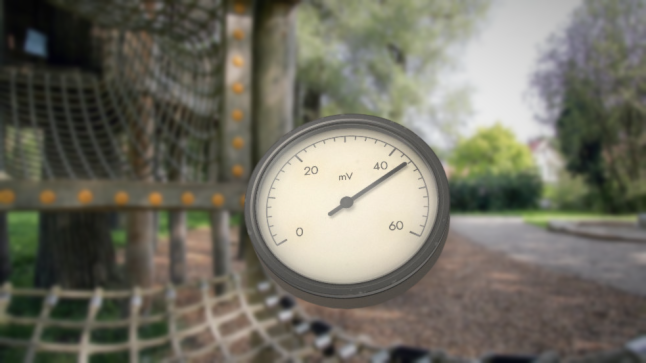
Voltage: 44 mV
